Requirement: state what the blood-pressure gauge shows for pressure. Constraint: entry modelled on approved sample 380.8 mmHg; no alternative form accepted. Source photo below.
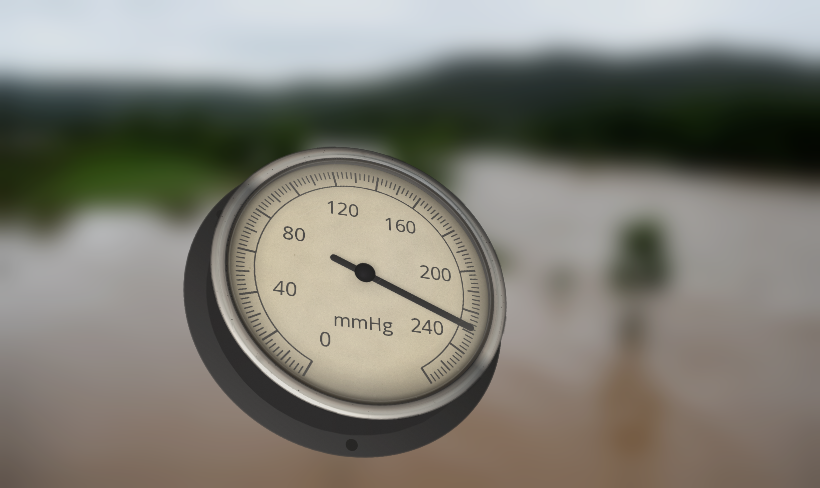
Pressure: 230 mmHg
